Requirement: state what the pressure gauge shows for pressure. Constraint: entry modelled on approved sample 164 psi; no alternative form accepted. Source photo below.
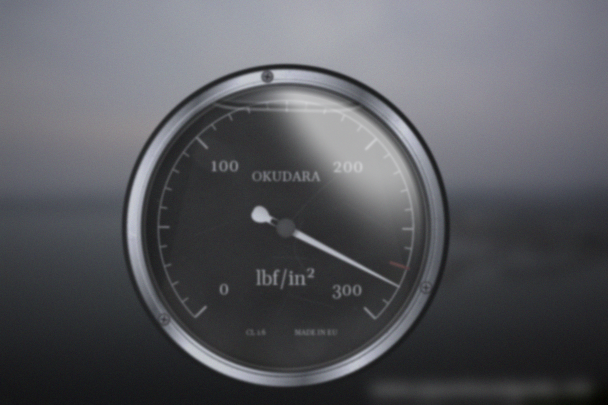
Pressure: 280 psi
